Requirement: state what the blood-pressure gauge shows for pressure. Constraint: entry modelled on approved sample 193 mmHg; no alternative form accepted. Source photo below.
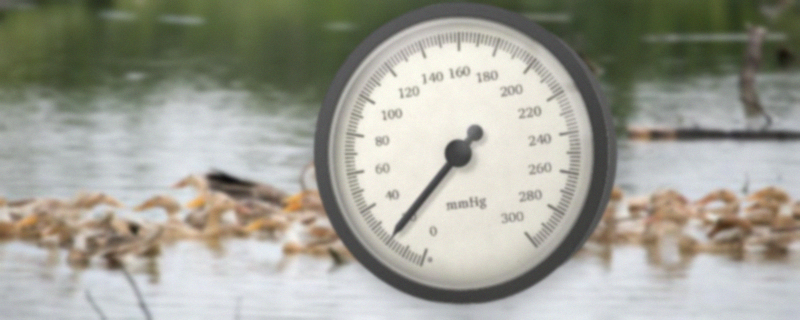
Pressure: 20 mmHg
